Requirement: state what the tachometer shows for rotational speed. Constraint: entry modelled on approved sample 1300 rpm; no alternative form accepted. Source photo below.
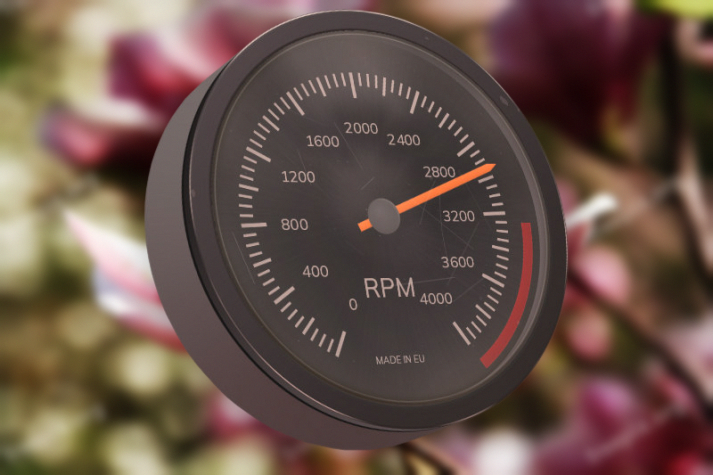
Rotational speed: 2950 rpm
